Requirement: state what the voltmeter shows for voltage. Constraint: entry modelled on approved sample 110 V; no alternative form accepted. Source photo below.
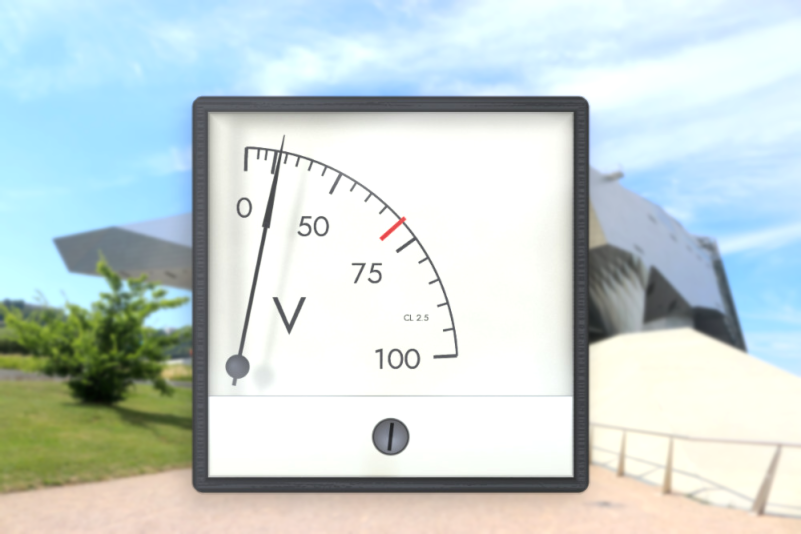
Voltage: 27.5 V
